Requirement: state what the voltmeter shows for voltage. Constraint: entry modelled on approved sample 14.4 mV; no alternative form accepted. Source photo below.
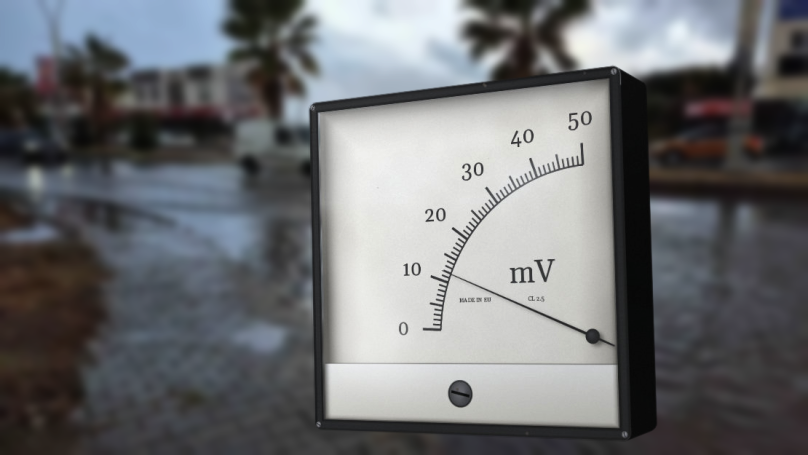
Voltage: 12 mV
